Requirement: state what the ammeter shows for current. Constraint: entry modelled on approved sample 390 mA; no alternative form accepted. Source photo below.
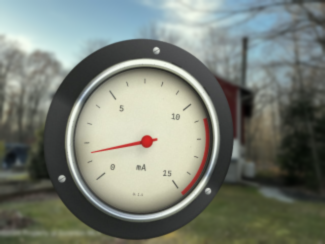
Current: 1.5 mA
